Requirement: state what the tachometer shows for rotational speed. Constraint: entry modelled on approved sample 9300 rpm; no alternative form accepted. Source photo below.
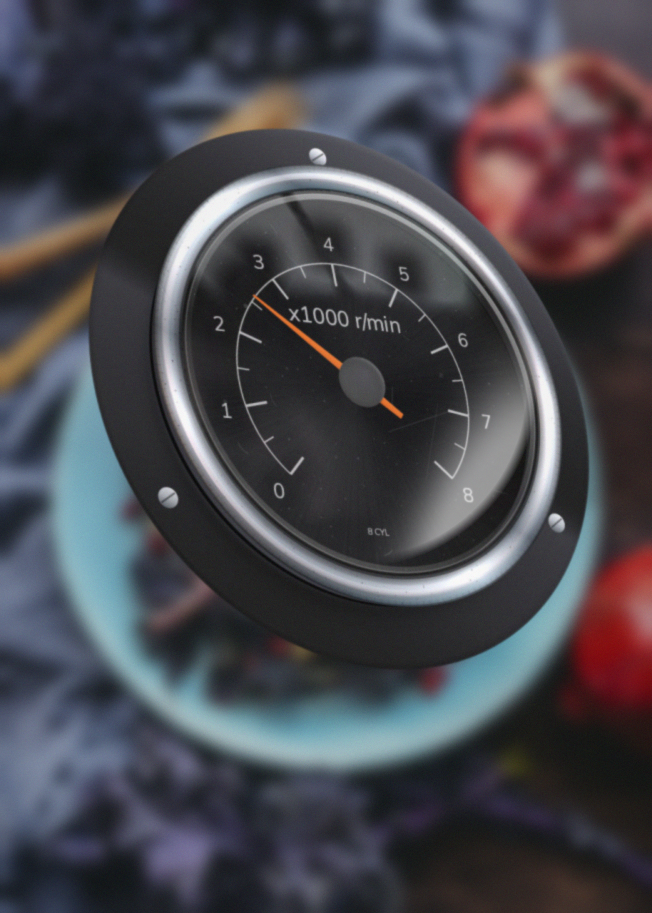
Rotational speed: 2500 rpm
